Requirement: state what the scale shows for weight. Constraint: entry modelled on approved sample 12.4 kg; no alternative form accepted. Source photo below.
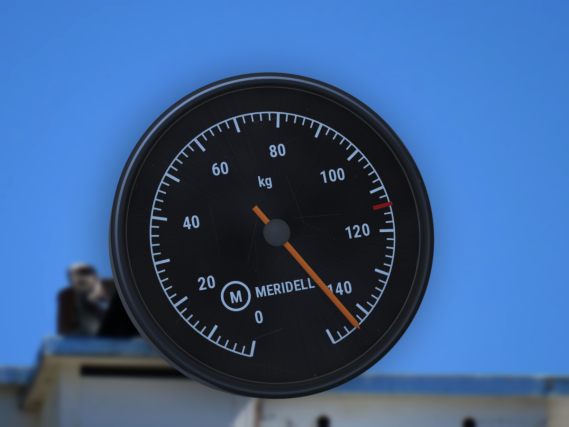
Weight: 144 kg
